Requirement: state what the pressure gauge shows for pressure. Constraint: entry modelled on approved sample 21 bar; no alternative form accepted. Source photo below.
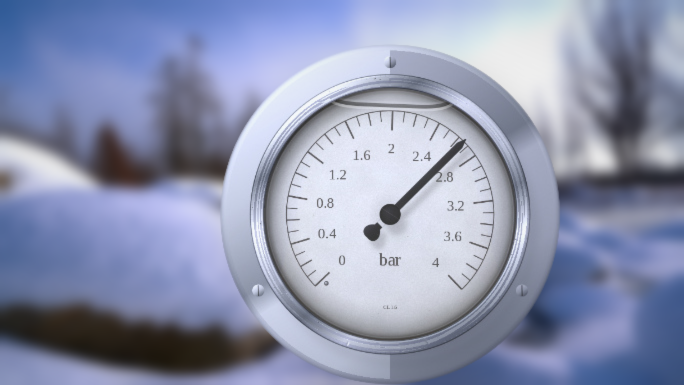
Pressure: 2.65 bar
